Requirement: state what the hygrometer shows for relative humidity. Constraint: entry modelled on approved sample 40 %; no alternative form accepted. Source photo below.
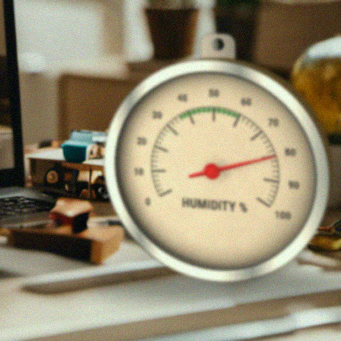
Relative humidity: 80 %
